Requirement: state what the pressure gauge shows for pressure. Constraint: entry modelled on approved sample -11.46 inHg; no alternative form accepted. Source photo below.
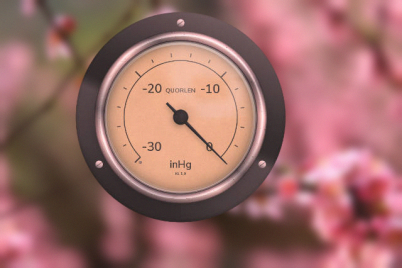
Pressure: 0 inHg
